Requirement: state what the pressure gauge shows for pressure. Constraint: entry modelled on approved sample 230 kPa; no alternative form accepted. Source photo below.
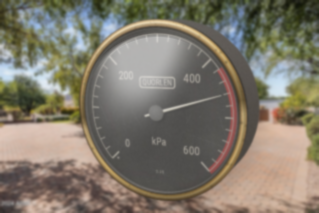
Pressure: 460 kPa
